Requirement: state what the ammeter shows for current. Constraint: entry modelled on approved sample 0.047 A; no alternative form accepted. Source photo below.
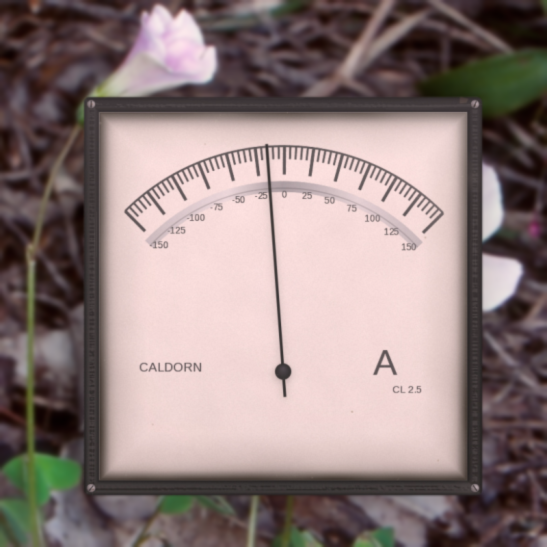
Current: -15 A
